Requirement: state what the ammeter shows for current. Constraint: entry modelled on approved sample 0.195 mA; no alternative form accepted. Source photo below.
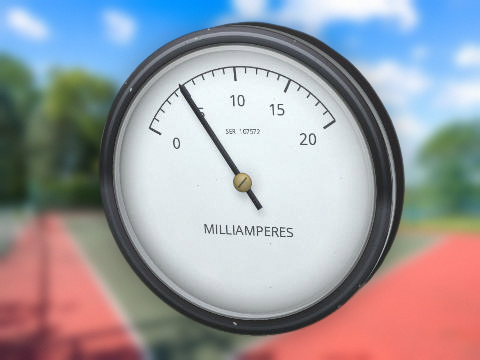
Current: 5 mA
